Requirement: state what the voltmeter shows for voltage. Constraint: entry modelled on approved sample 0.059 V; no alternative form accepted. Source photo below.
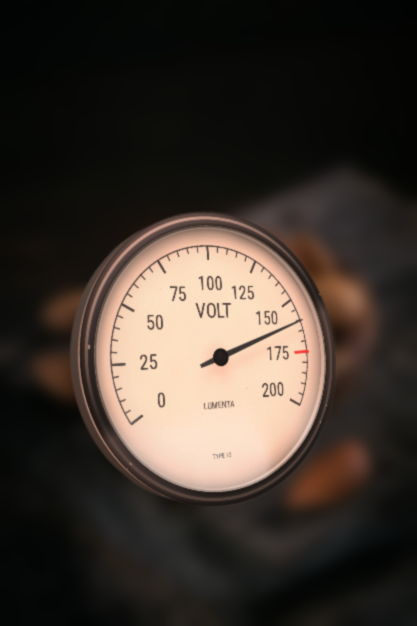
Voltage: 160 V
